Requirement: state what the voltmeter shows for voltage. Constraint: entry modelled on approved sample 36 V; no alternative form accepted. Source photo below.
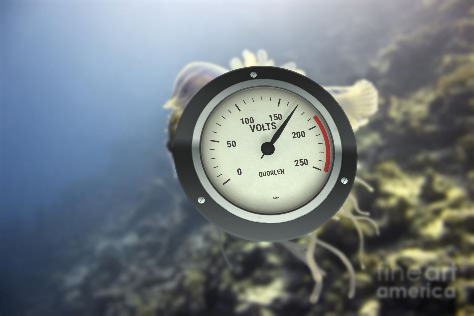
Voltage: 170 V
